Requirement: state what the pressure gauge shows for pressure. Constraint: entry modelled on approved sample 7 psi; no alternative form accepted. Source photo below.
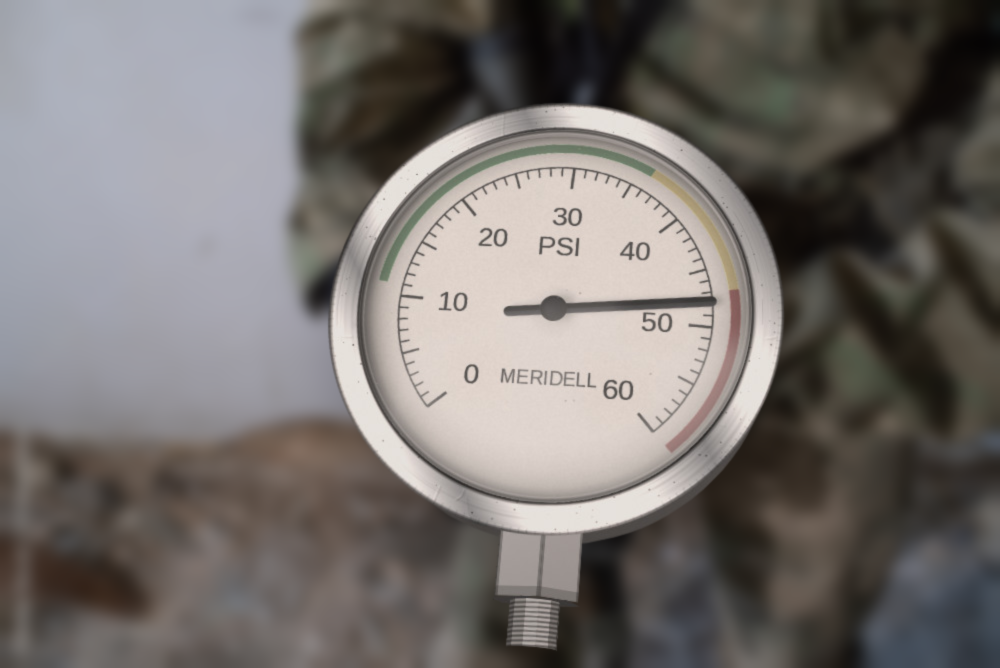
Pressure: 48 psi
